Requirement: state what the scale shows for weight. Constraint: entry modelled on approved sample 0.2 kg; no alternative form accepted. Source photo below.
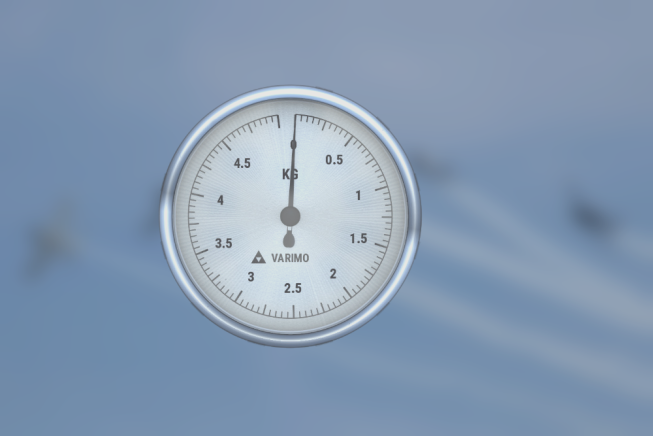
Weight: 0 kg
